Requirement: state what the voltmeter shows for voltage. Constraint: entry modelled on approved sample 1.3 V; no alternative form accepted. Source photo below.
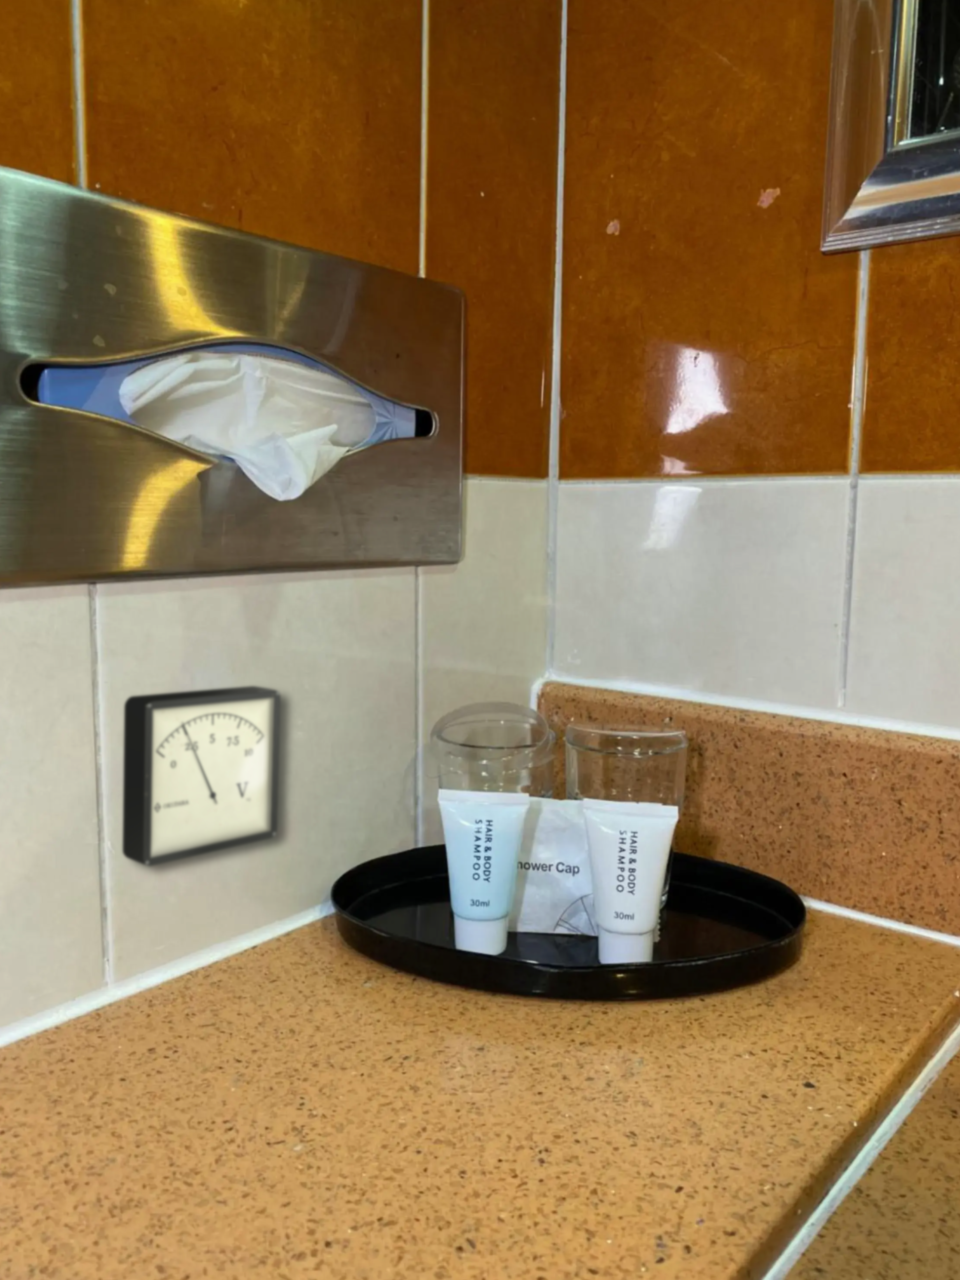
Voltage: 2.5 V
